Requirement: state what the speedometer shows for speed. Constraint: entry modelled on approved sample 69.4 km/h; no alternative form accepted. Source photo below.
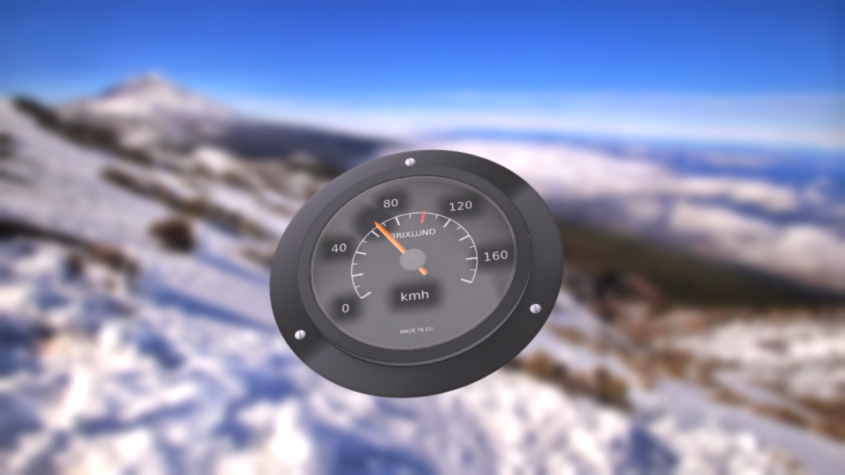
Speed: 65 km/h
